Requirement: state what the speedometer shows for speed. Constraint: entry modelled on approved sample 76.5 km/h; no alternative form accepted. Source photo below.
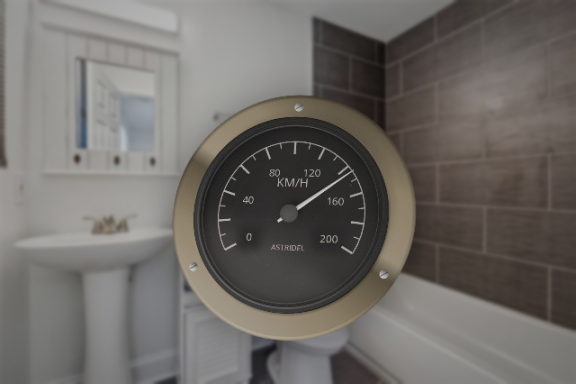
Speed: 145 km/h
